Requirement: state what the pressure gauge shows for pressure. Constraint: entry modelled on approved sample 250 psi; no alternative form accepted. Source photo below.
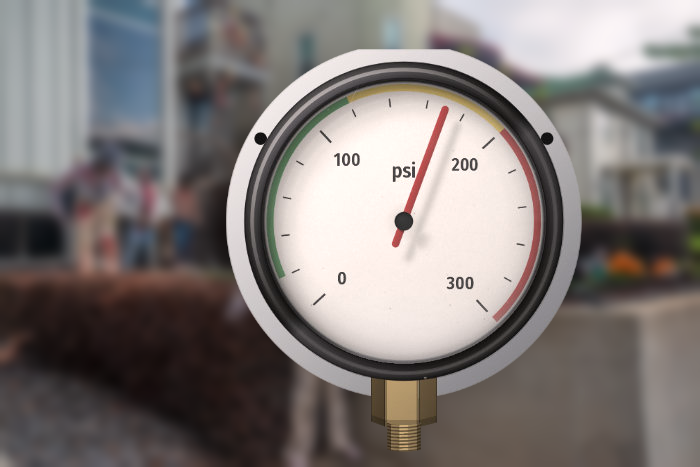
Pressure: 170 psi
